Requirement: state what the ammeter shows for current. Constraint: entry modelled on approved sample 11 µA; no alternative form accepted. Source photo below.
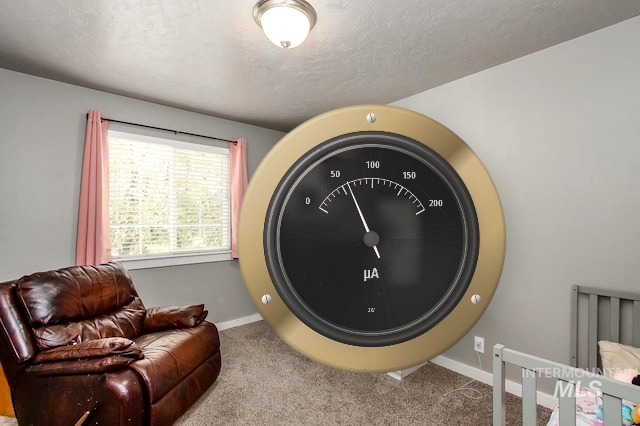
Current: 60 µA
